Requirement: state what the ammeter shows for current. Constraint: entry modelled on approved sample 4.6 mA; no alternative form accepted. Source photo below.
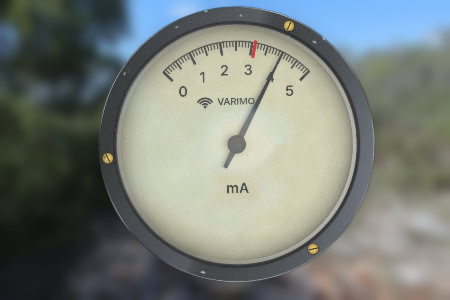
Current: 4 mA
